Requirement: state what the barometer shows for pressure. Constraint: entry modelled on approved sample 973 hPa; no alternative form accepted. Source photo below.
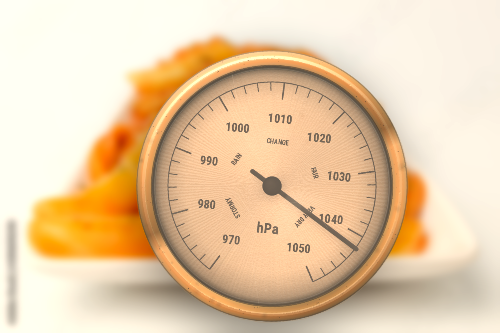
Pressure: 1042 hPa
